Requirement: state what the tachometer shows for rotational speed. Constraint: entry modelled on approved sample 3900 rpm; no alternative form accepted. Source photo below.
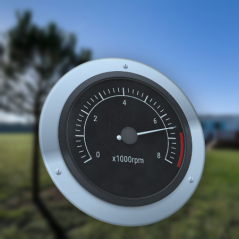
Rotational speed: 6600 rpm
